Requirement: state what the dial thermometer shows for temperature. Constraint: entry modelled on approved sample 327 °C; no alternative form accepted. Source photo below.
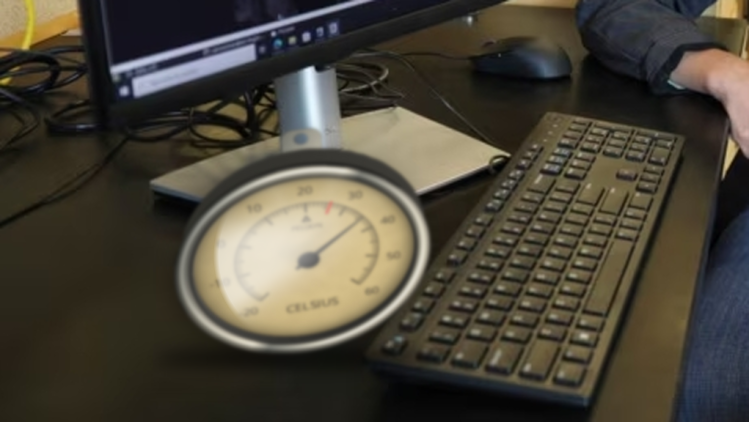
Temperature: 35 °C
